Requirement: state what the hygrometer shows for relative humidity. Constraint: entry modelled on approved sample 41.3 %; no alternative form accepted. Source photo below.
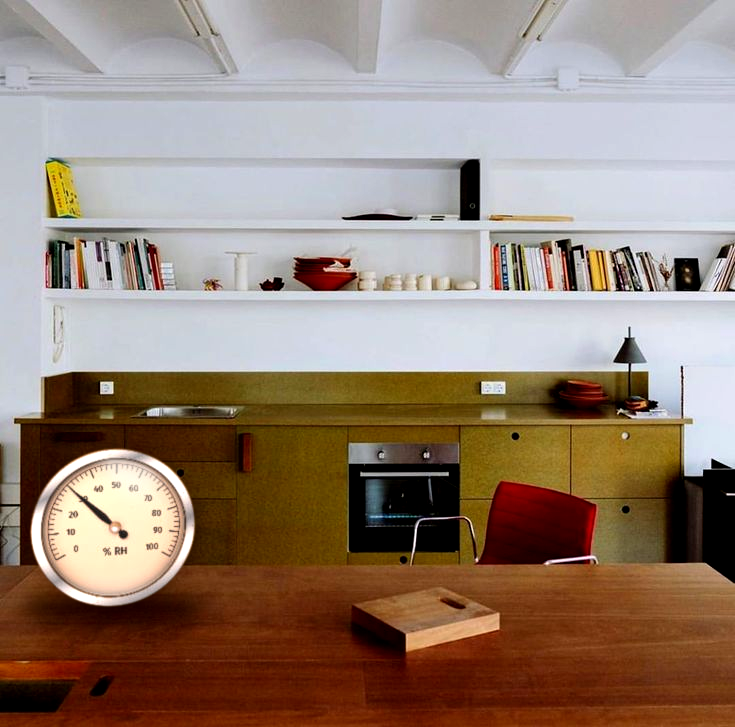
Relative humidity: 30 %
